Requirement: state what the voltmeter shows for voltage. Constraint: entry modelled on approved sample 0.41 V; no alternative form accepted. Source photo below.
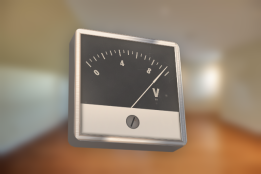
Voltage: 9.5 V
